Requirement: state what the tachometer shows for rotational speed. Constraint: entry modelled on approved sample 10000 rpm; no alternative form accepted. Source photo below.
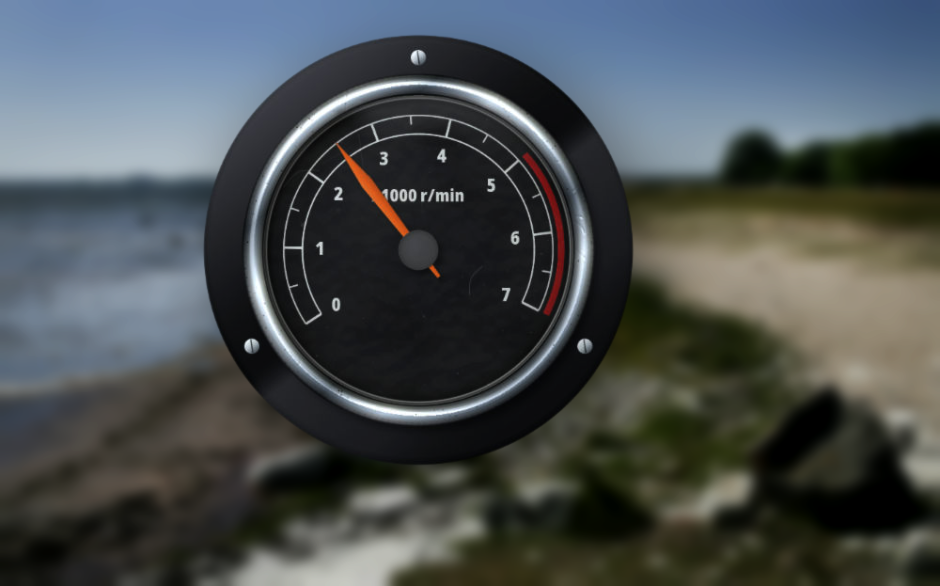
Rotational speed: 2500 rpm
